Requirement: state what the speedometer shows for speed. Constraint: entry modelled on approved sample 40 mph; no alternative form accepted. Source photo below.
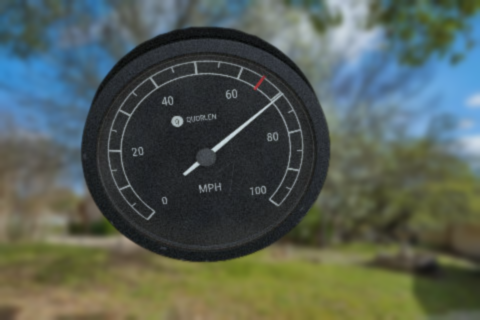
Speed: 70 mph
